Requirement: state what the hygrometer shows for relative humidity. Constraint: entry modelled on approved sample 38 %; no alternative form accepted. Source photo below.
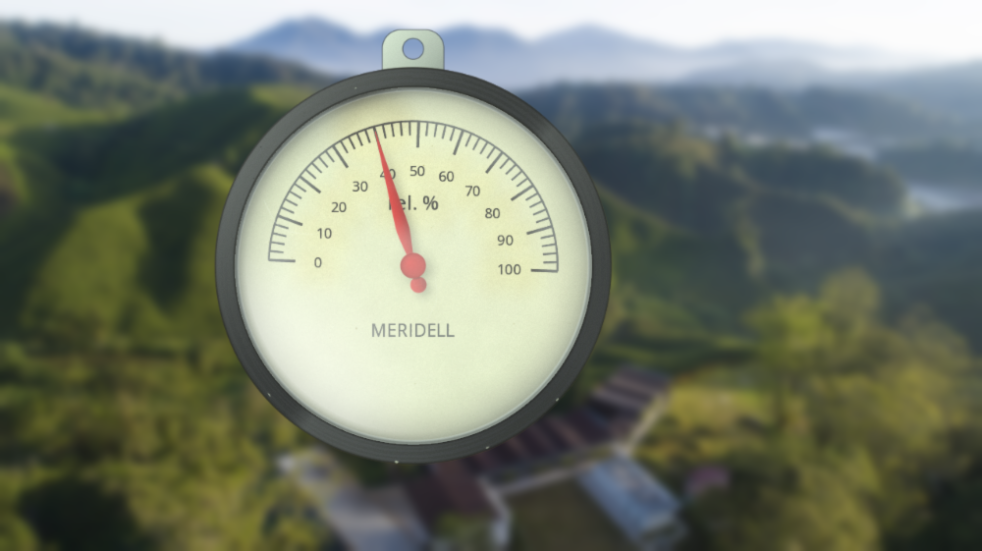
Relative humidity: 40 %
